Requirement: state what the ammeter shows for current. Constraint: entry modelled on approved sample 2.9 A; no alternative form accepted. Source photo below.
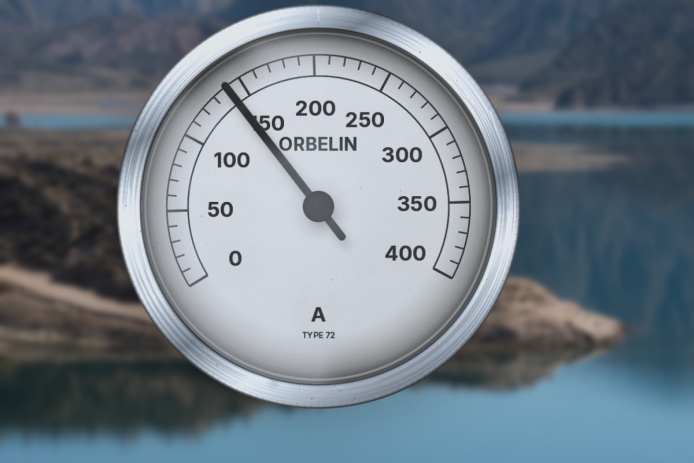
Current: 140 A
